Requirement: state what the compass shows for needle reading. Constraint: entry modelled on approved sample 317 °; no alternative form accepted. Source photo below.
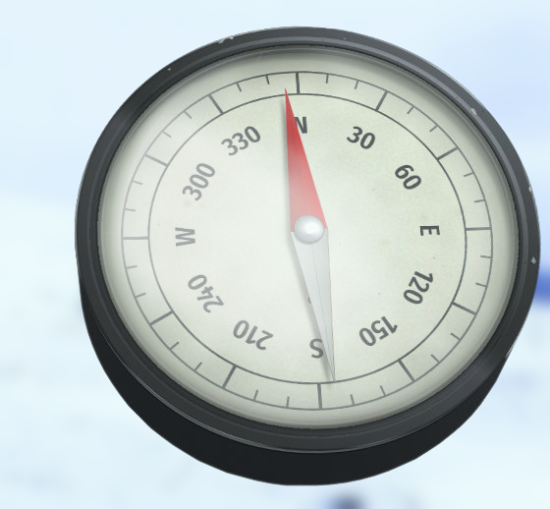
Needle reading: 355 °
